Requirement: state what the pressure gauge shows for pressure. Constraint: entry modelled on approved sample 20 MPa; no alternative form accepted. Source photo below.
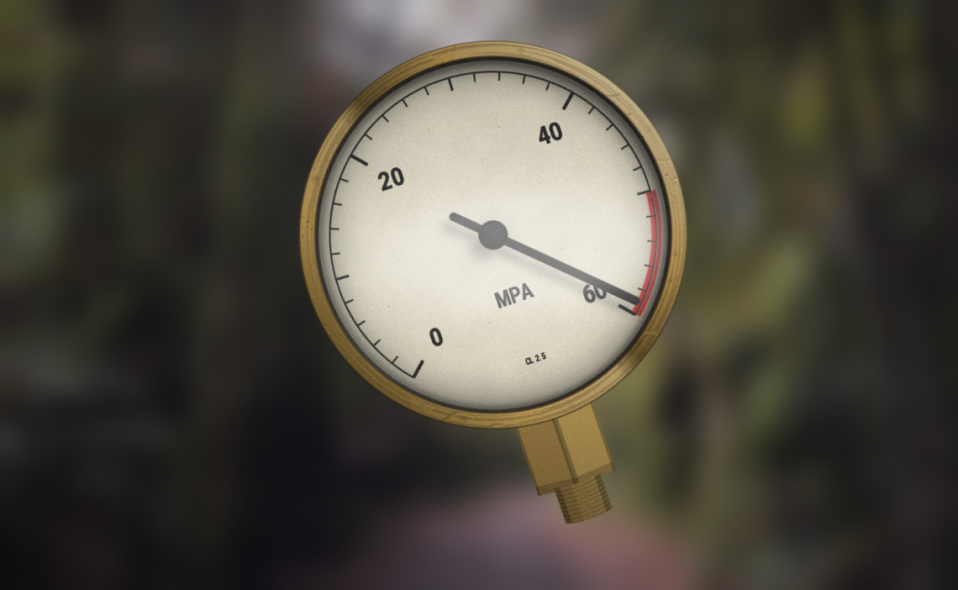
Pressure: 59 MPa
